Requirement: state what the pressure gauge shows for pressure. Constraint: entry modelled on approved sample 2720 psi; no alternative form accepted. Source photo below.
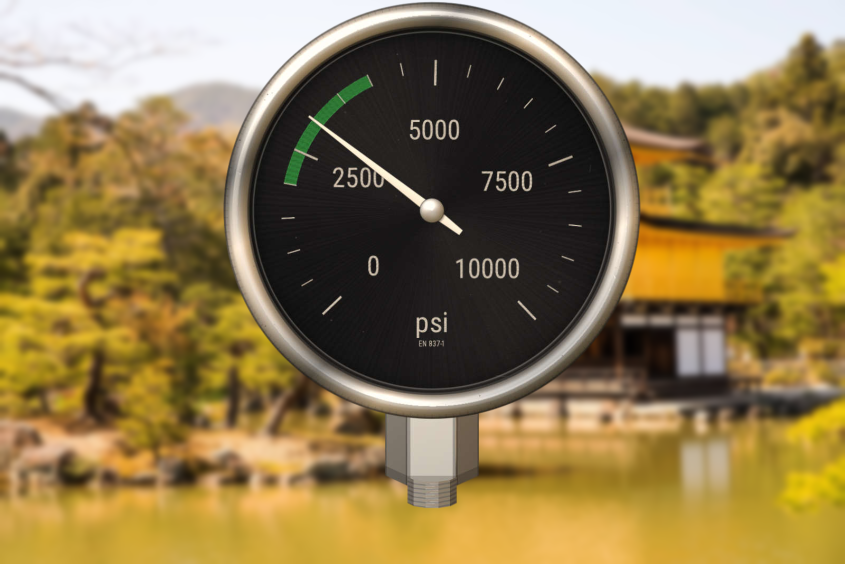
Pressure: 3000 psi
